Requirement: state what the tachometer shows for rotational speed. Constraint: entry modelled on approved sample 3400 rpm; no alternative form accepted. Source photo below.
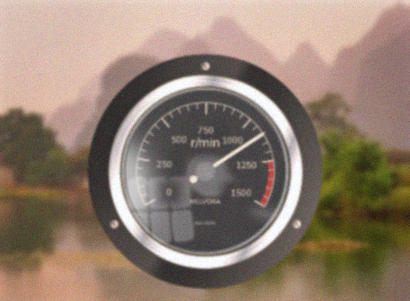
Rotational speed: 1100 rpm
